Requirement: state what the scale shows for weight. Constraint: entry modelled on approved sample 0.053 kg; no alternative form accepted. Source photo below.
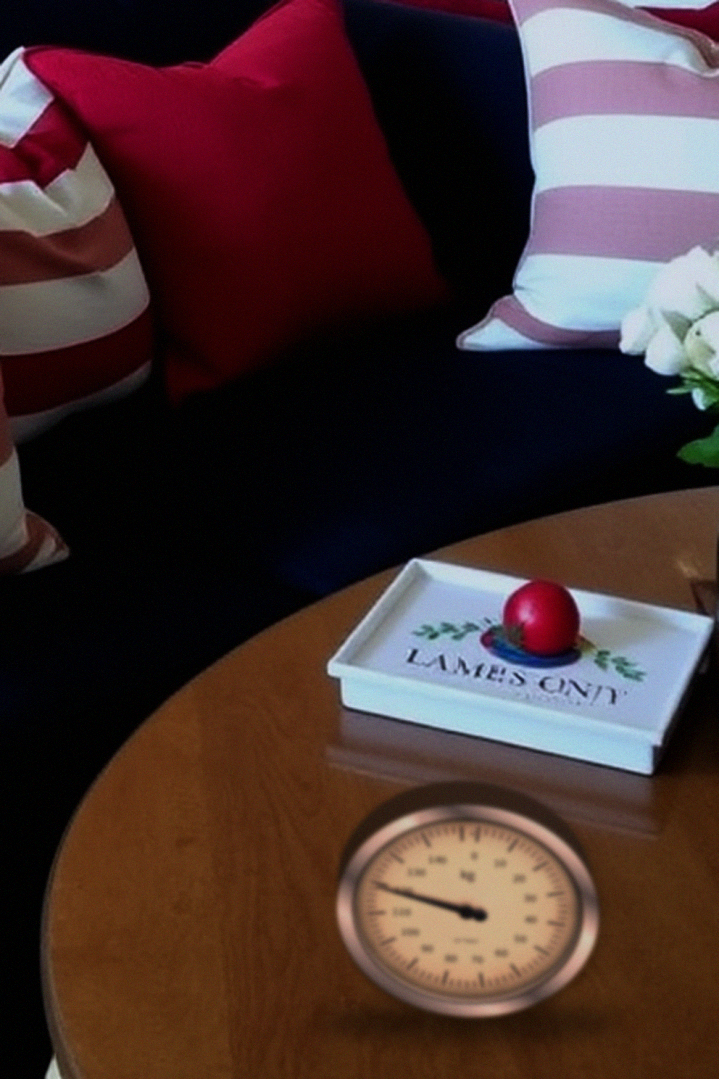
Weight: 120 kg
